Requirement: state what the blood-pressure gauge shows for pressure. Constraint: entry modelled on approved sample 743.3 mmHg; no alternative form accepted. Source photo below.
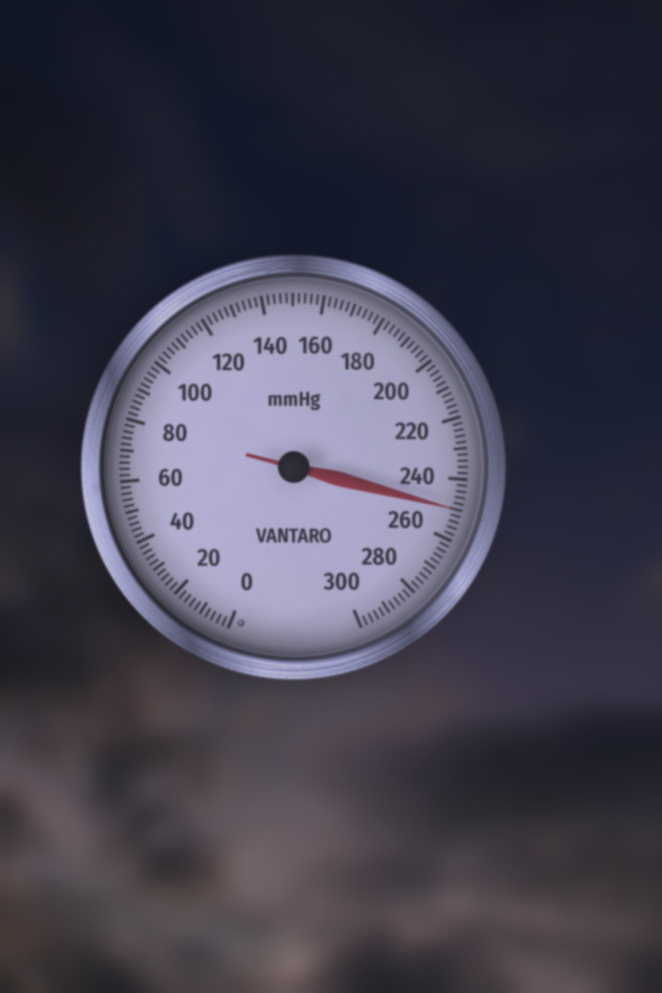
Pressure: 250 mmHg
